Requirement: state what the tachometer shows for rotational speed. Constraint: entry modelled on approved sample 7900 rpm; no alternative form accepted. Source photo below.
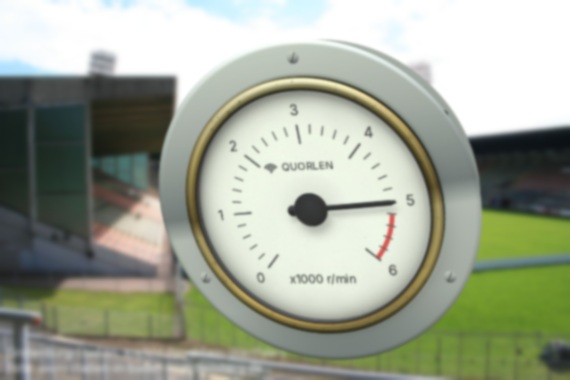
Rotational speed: 5000 rpm
